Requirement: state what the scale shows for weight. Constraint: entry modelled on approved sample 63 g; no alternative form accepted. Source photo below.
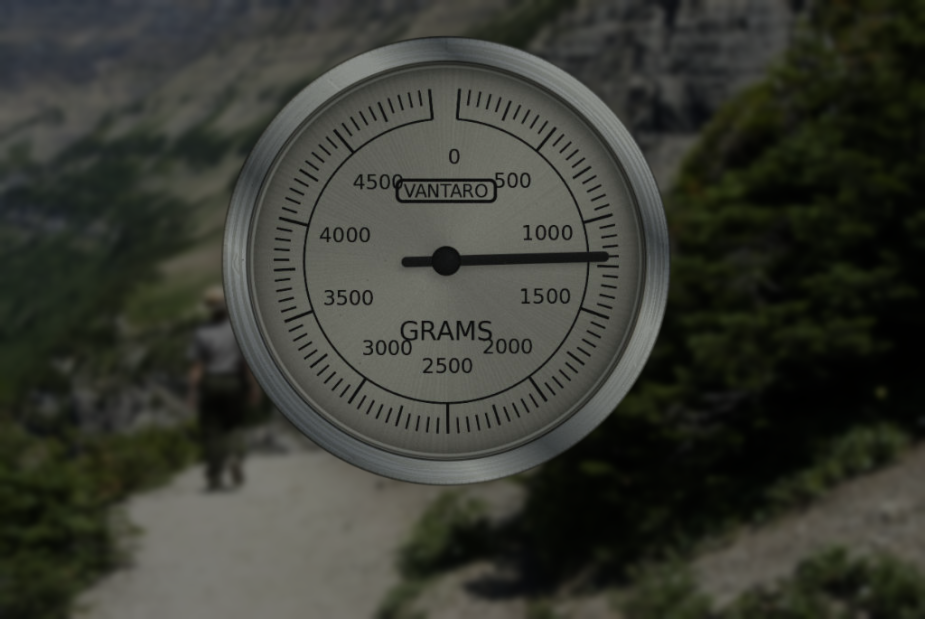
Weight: 1200 g
